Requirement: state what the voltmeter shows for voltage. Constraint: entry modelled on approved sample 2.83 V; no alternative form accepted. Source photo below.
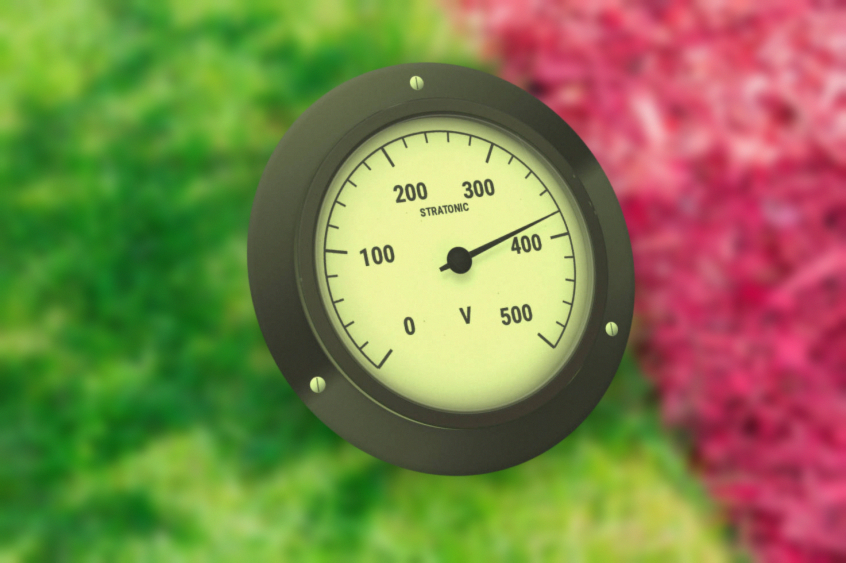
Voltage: 380 V
